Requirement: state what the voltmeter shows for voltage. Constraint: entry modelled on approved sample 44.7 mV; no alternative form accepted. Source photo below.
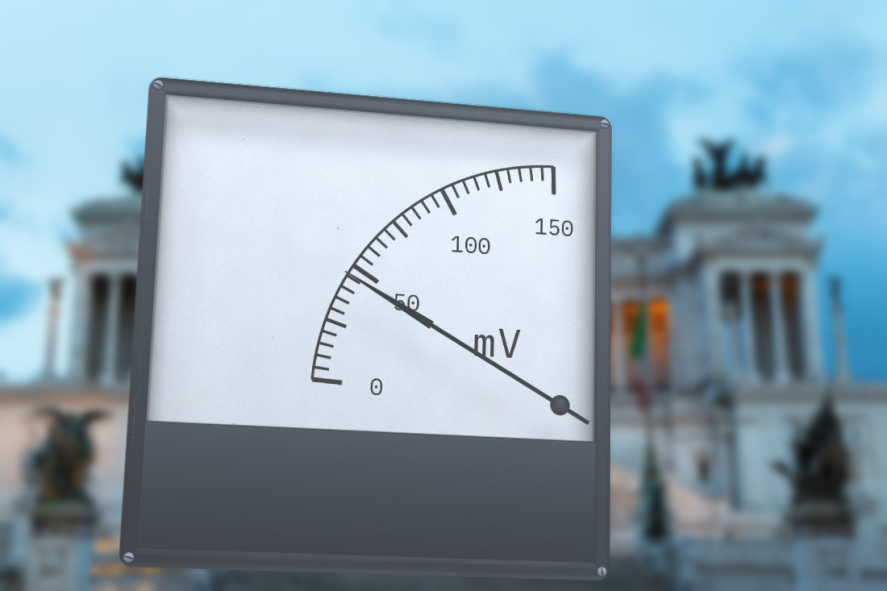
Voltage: 45 mV
